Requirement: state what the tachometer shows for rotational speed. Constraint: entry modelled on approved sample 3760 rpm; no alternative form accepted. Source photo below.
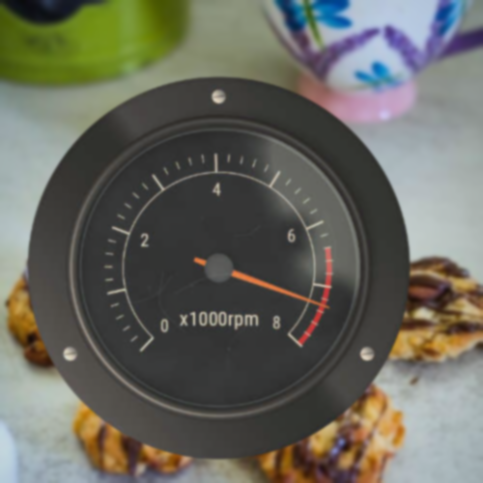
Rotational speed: 7300 rpm
